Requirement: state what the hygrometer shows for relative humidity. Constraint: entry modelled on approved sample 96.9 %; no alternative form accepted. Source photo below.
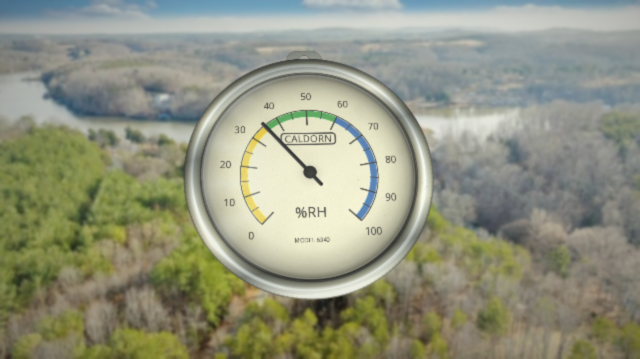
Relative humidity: 35 %
